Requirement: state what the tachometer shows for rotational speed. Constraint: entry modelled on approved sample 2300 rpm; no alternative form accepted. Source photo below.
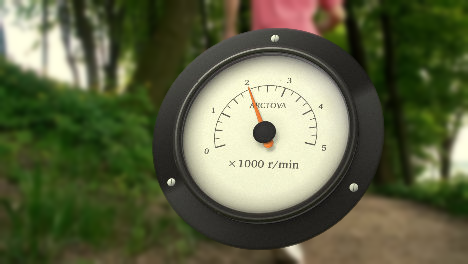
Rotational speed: 2000 rpm
